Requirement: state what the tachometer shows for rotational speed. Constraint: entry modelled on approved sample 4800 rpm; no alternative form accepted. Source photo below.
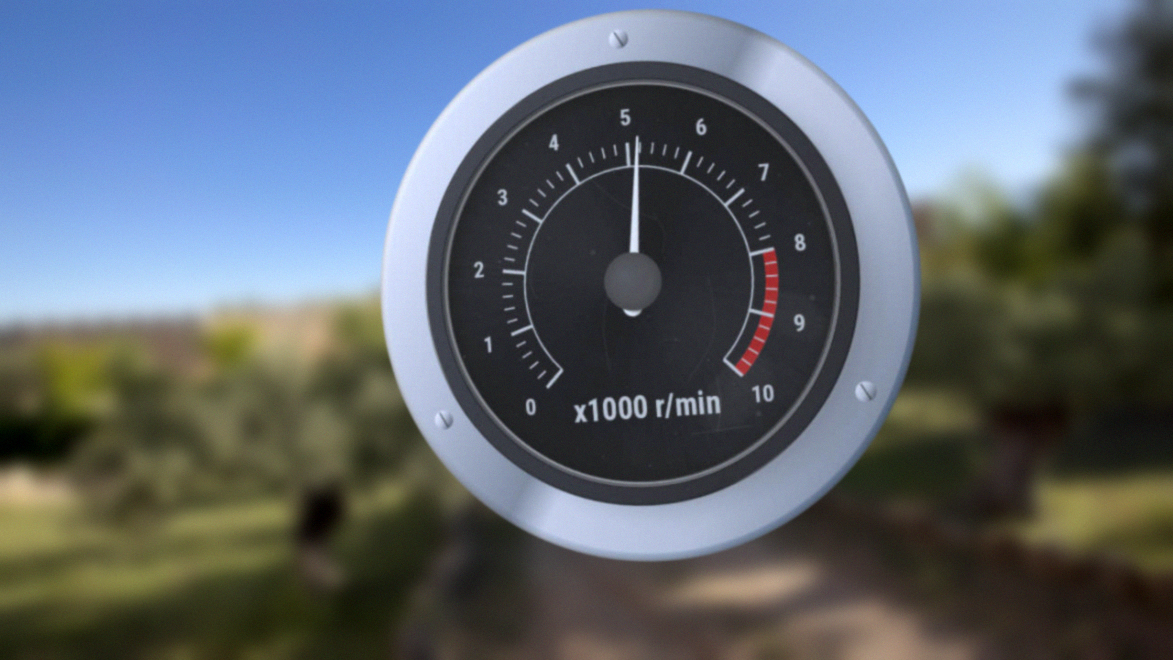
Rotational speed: 5200 rpm
